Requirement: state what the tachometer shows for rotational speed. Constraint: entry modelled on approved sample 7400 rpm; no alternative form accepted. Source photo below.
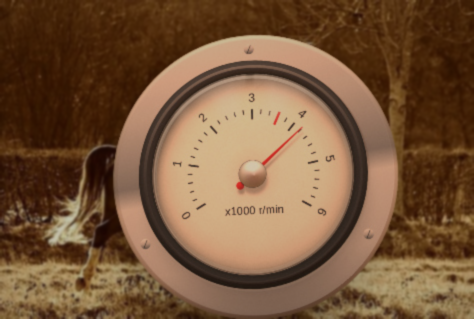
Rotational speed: 4200 rpm
